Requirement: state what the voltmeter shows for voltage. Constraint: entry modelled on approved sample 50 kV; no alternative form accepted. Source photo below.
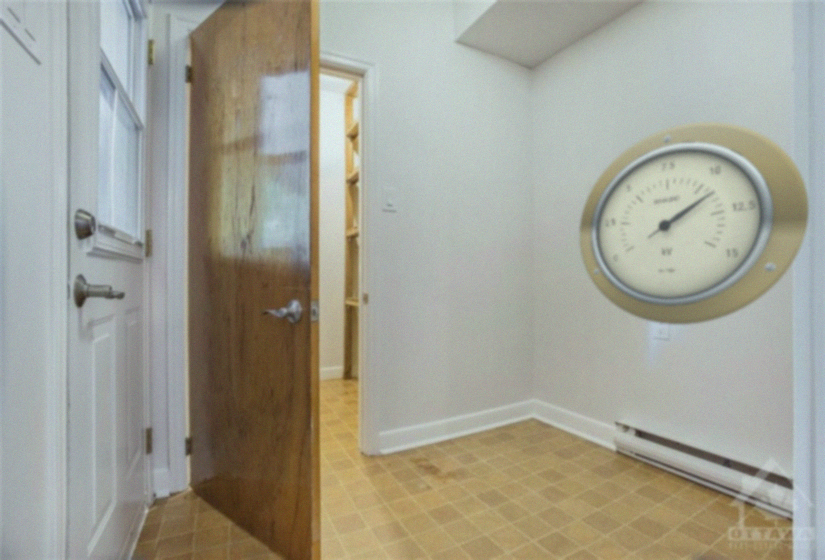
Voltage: 11 kV
